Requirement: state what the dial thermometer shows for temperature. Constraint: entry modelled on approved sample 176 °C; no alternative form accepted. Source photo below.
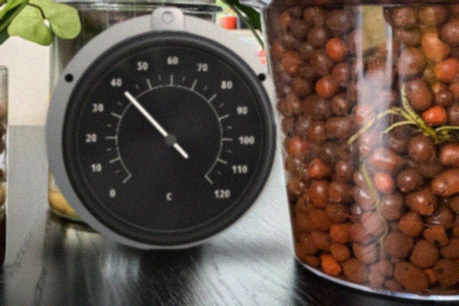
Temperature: 40 °C
